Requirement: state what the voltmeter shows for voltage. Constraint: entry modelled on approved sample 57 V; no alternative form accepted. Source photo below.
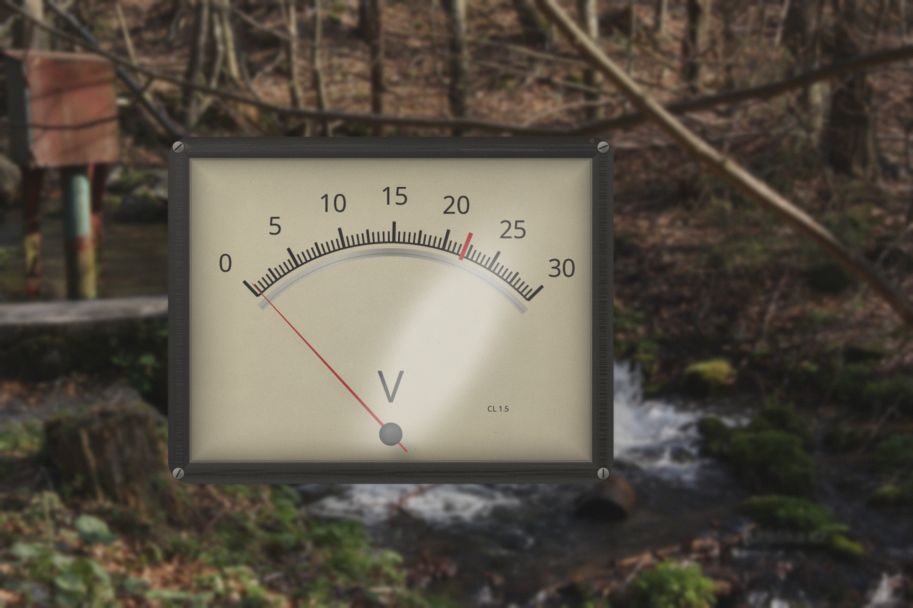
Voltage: 0.5 V
